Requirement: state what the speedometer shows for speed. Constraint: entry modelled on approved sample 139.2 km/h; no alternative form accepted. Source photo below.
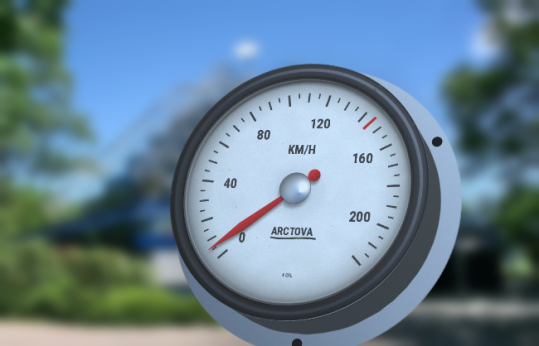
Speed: 5 km/h
